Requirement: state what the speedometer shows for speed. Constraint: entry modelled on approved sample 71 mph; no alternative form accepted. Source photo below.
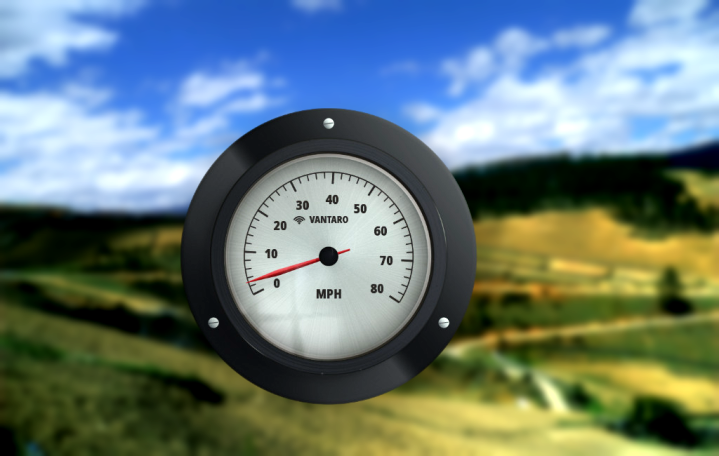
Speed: 3 mph
